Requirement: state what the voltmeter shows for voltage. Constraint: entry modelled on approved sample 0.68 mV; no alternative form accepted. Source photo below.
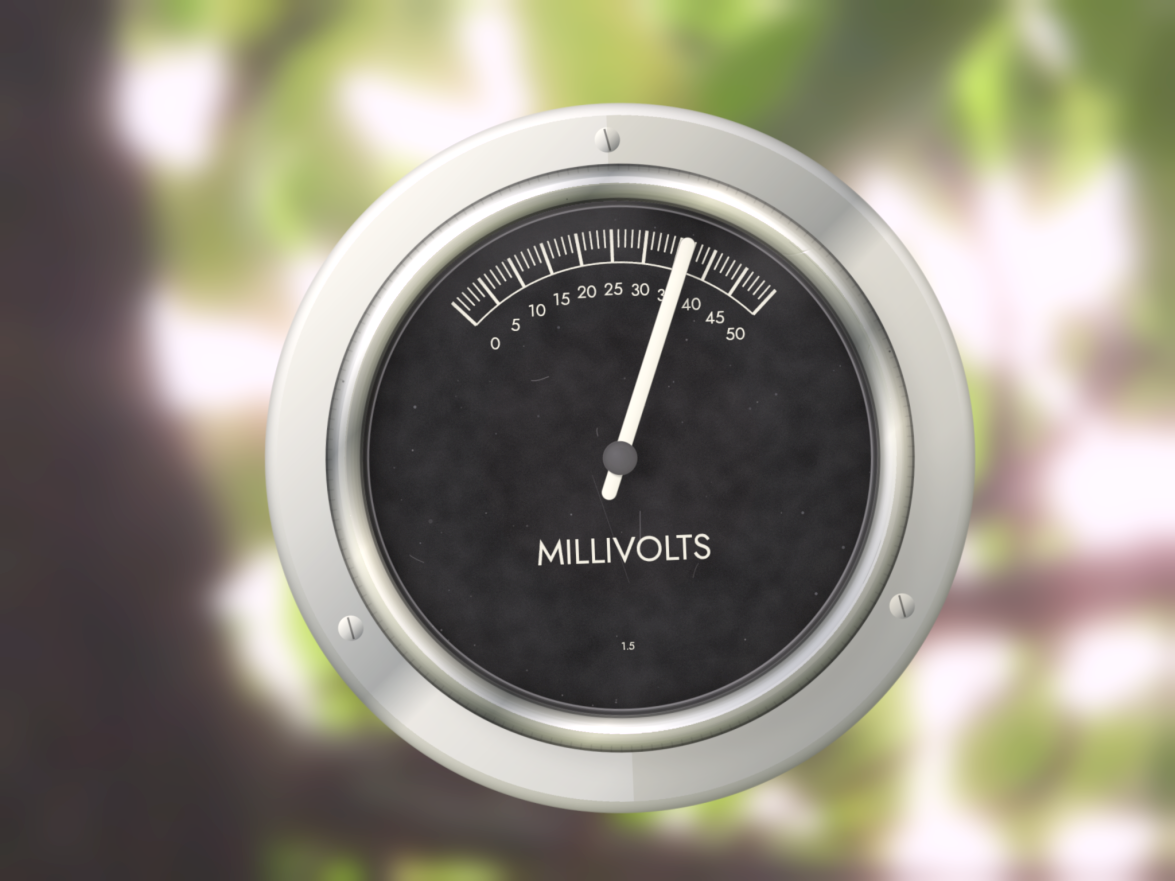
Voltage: 36 mV
